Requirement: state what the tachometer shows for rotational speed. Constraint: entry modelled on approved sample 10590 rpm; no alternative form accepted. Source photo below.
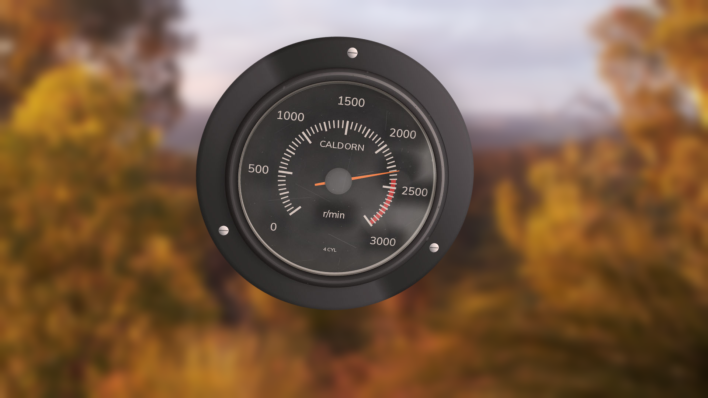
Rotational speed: 2300 rpm
